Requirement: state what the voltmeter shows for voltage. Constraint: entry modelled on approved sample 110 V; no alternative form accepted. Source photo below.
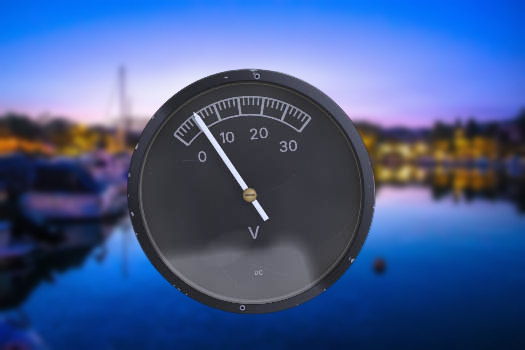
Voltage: 6 V
